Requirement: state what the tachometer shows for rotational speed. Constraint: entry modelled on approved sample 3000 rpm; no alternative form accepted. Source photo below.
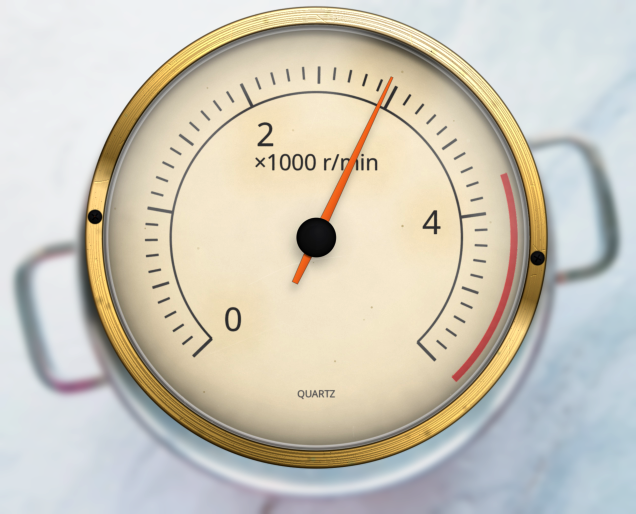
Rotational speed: 2950 rpm
